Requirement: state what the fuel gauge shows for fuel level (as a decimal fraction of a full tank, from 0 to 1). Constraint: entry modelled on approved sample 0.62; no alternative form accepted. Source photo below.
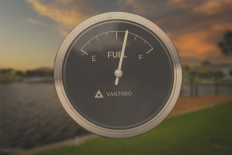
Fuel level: 0.625
